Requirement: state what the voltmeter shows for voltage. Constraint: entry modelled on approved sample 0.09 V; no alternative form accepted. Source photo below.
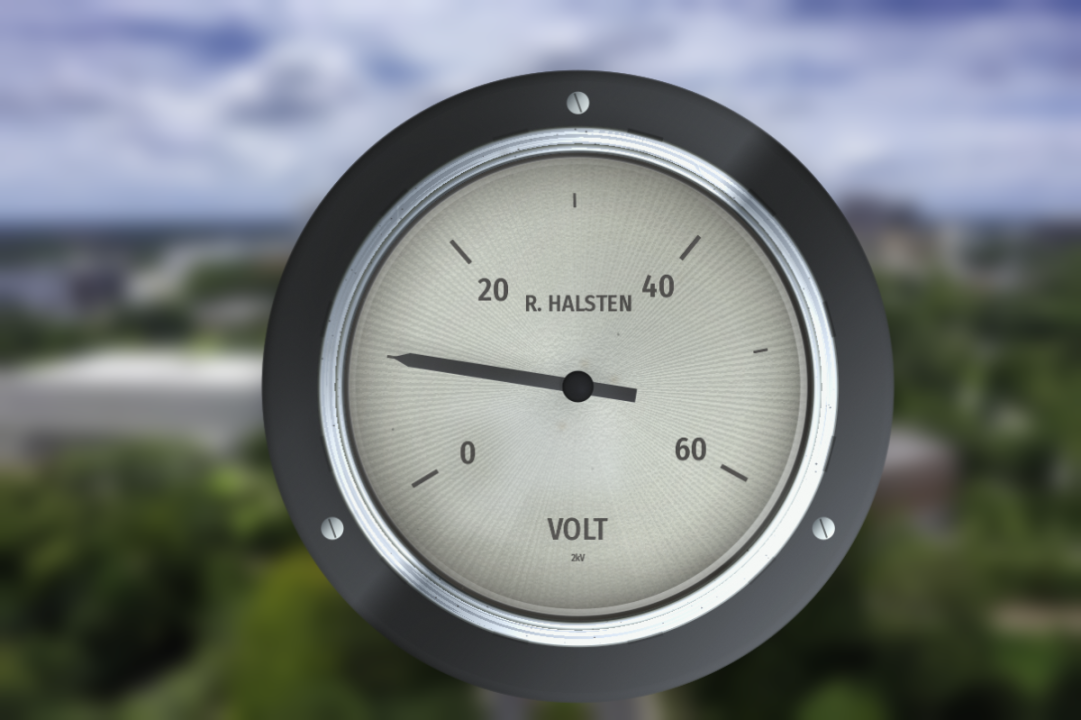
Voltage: 10 V
